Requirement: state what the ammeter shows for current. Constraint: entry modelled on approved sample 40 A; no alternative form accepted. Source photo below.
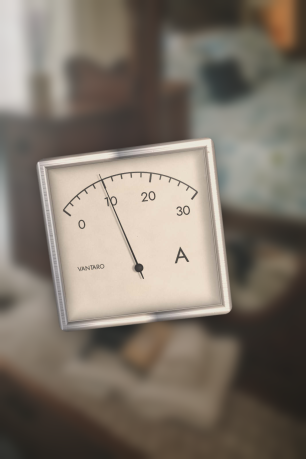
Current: 10 A
